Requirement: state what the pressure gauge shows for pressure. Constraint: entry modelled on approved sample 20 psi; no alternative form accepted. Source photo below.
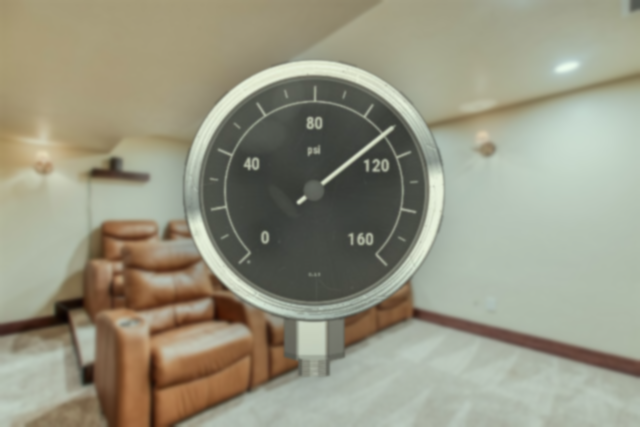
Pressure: 110 psi
